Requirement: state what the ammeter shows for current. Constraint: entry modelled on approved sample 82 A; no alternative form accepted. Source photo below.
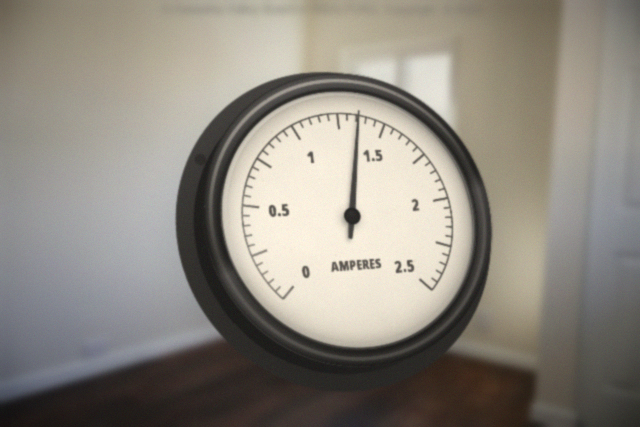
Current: 1.35 A
